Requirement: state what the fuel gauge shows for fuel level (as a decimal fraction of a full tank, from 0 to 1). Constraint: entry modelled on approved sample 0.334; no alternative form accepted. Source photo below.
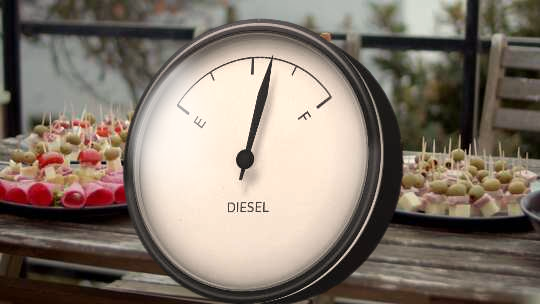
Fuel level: 0.625
